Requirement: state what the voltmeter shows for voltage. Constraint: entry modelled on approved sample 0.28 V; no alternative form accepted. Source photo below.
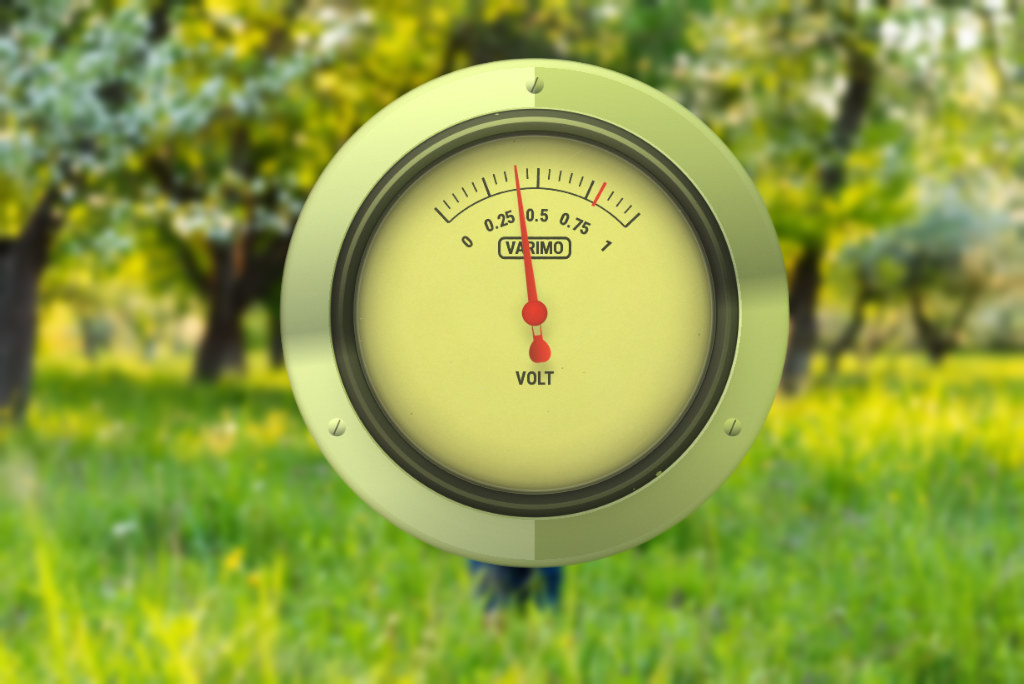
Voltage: 0.4 V
